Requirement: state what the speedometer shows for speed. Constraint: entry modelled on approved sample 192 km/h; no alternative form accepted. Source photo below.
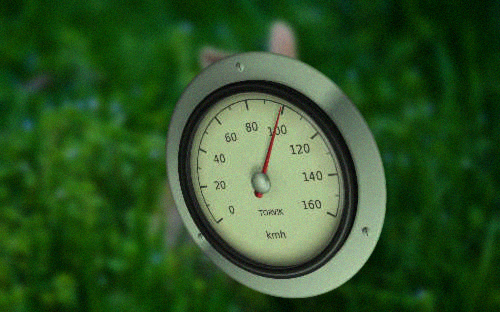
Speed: 100 km/h
